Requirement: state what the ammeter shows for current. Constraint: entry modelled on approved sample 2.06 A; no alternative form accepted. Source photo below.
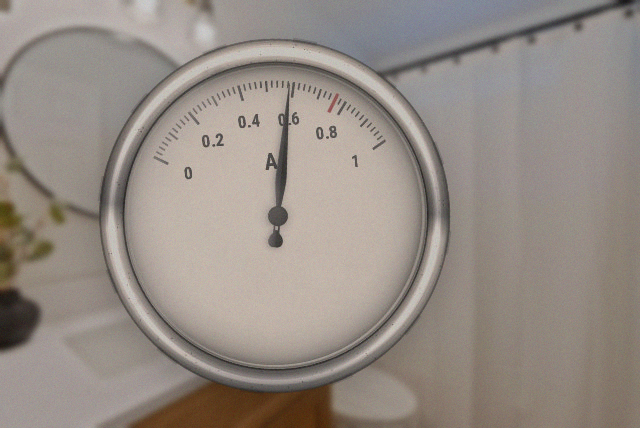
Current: 0.58 A
